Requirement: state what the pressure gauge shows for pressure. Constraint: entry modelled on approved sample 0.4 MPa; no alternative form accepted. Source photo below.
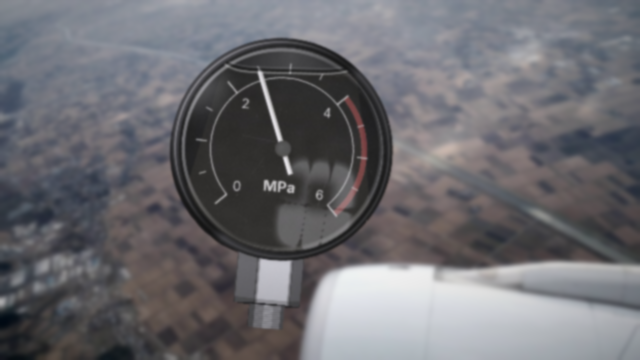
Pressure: 2.5 MPa
